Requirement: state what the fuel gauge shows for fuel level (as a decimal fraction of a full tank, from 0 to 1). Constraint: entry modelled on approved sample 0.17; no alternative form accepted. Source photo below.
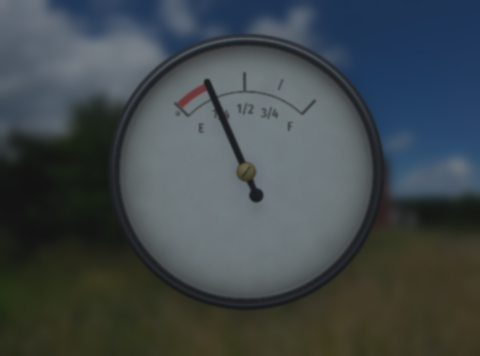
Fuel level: 0.25
